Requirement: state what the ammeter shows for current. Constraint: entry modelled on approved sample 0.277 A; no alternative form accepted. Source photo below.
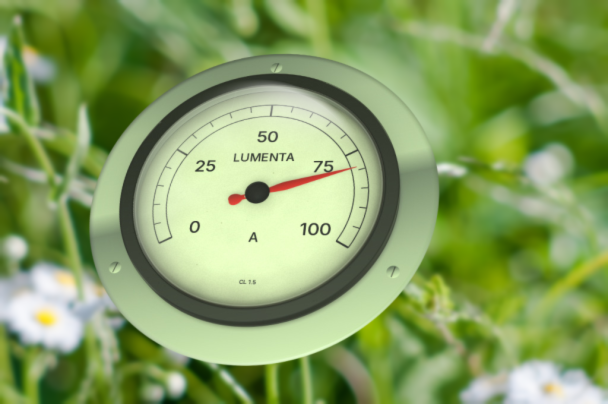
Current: 80 A
